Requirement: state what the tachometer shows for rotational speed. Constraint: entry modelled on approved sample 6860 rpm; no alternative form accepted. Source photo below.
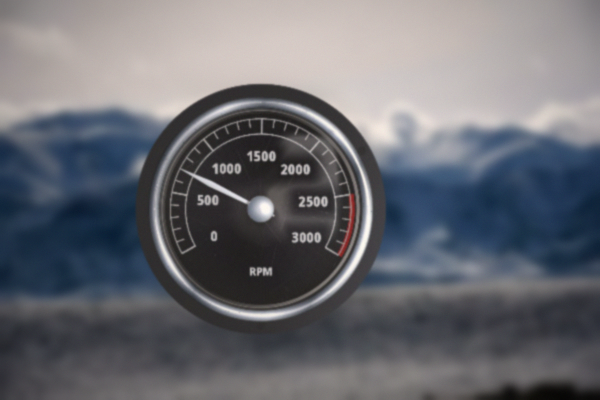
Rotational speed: 700 rpm
